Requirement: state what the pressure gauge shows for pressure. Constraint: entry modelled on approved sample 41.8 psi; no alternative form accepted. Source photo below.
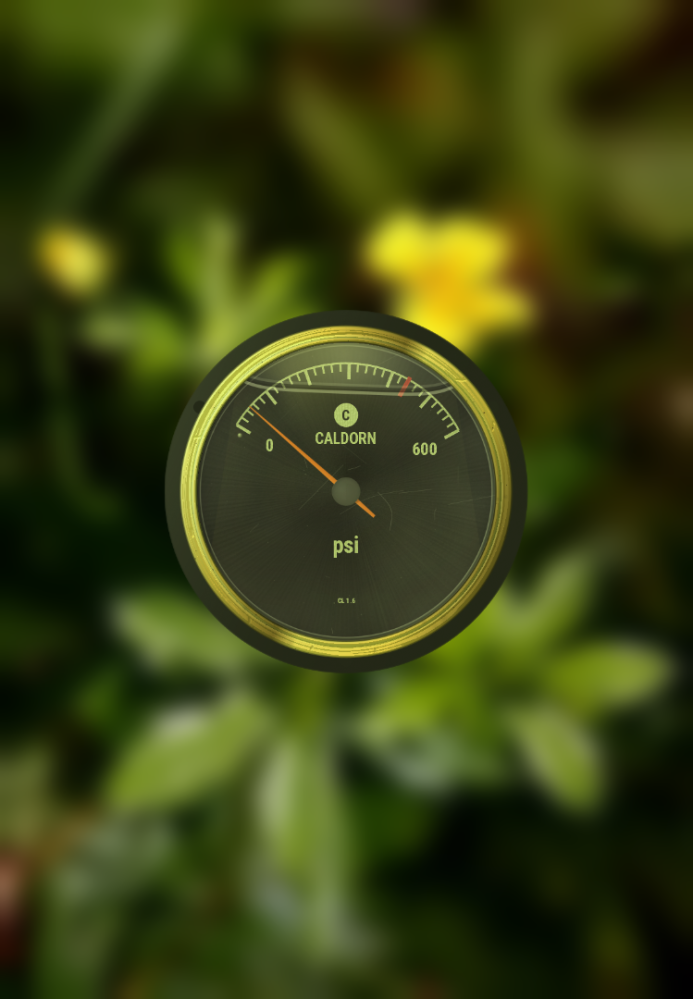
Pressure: 50 psi
